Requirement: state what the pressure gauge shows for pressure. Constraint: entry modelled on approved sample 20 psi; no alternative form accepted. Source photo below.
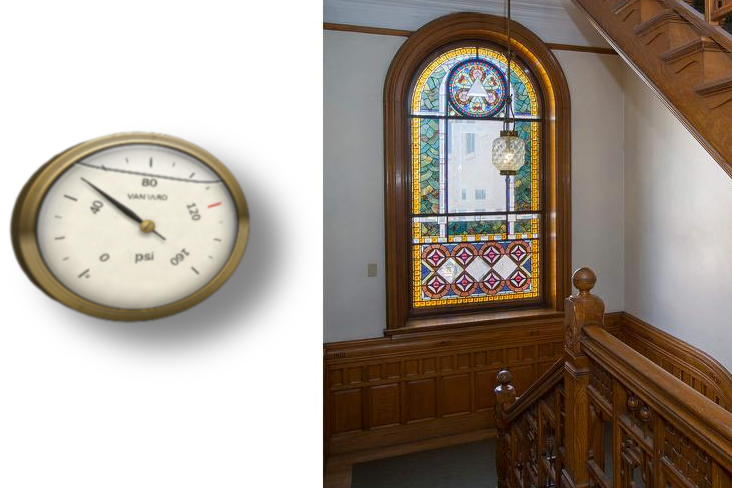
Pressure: 50 psi
